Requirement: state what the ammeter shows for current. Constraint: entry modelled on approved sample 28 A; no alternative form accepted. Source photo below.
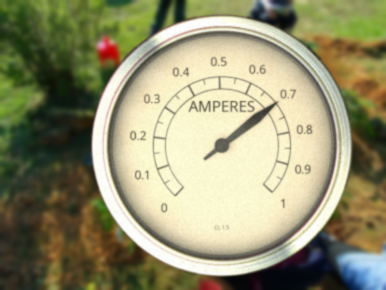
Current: 0.7 A
